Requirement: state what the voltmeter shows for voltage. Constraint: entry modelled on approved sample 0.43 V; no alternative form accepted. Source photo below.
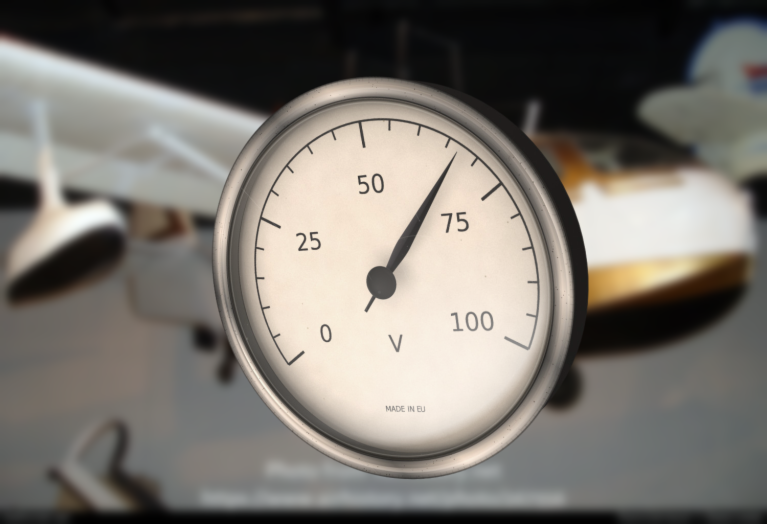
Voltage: 67.5 V
